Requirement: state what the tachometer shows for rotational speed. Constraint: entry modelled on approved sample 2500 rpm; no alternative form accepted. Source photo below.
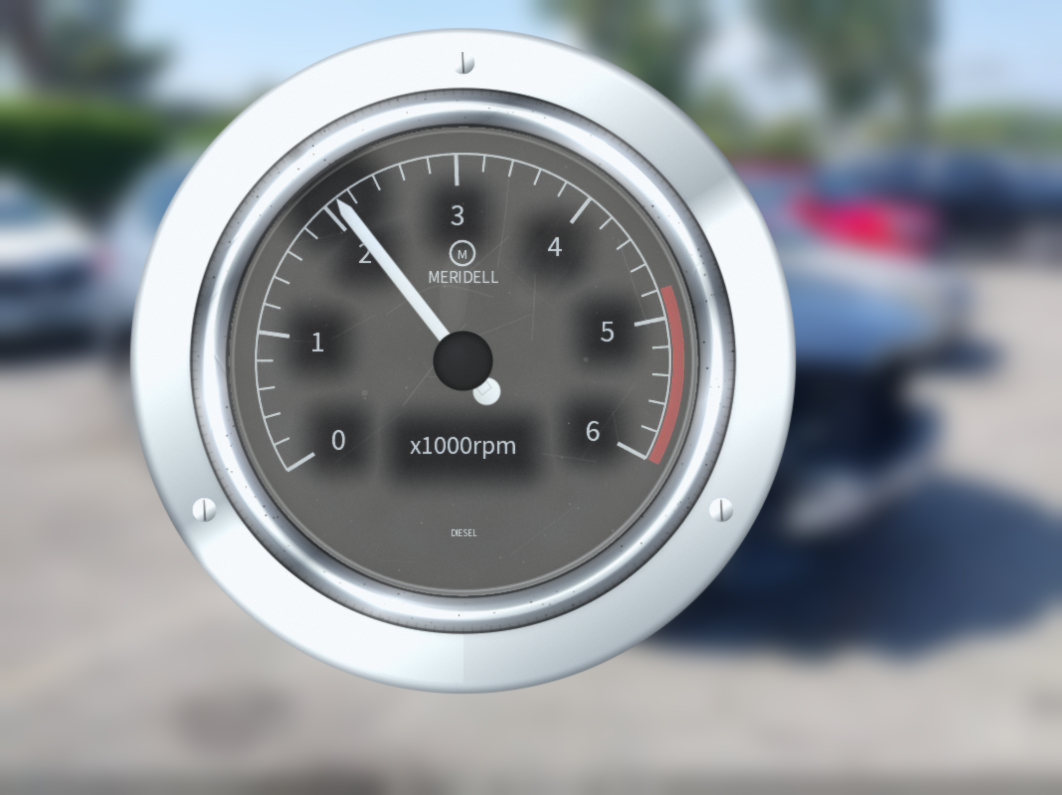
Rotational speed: 2100 rpm
